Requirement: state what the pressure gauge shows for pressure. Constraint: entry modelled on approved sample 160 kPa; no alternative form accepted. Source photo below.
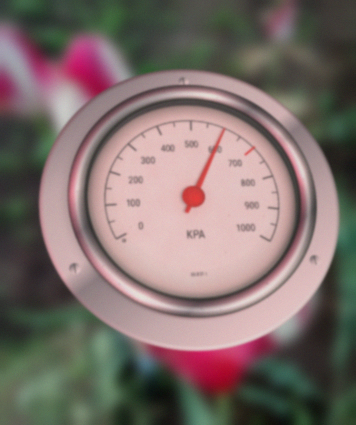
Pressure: 600 kPa
